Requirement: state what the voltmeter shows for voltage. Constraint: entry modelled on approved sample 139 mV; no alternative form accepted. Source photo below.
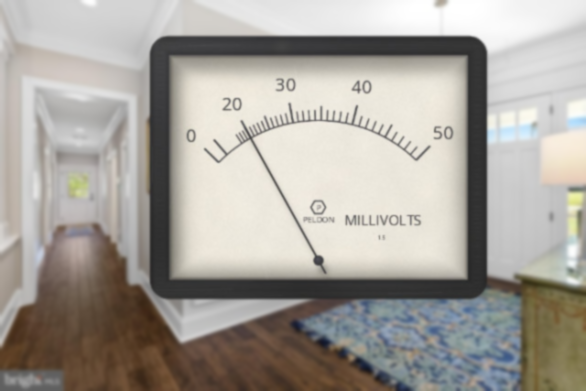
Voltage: 20 mV
